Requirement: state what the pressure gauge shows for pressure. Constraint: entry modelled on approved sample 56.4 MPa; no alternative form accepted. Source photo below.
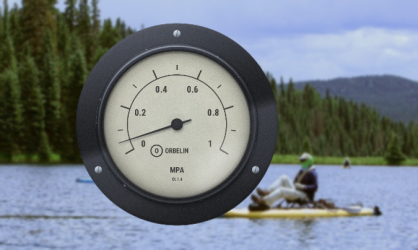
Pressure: 0.05 MPa
